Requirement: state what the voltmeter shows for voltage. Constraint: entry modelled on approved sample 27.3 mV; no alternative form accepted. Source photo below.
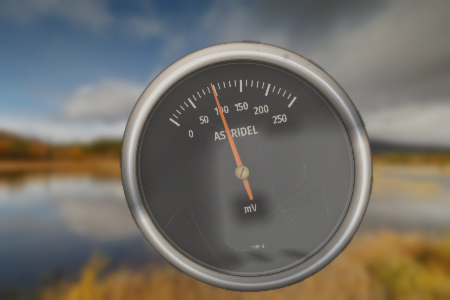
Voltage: 100 mV
